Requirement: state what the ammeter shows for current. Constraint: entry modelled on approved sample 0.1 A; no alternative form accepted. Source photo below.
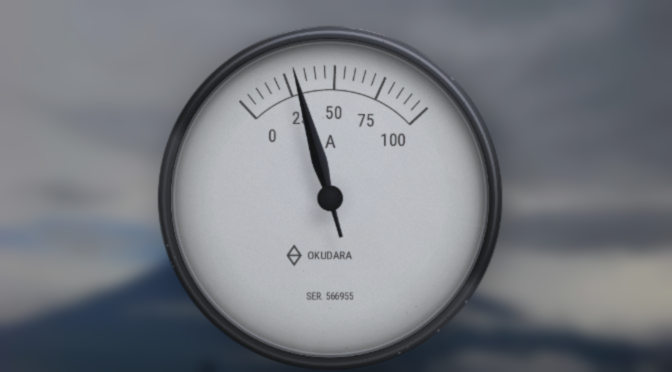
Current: 30 A
